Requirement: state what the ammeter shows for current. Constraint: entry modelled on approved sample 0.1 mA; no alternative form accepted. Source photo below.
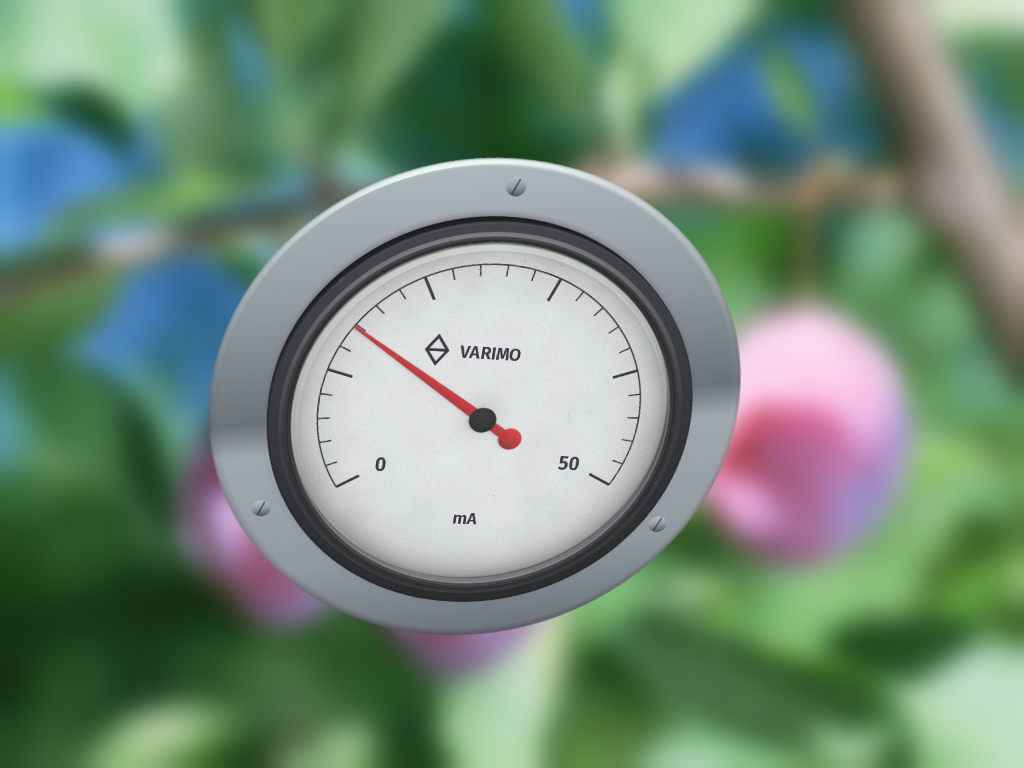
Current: 14 mA
